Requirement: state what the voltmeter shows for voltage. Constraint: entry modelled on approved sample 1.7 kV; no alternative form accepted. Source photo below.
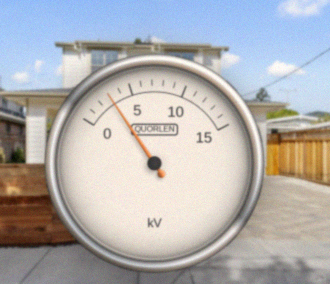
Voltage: 3 kV
